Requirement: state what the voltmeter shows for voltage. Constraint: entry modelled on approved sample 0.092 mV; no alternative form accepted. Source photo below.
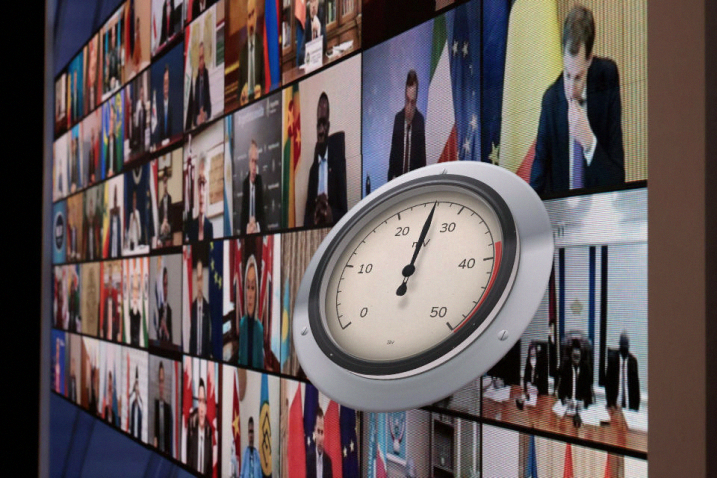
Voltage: 26 mV
